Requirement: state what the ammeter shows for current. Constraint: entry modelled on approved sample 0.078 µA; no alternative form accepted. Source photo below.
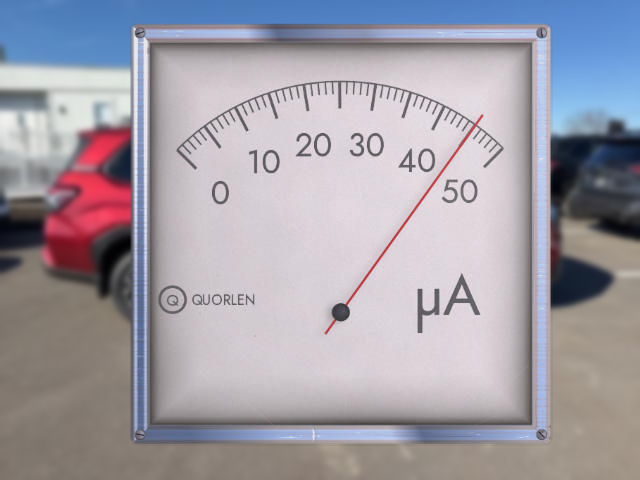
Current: 45 µA
